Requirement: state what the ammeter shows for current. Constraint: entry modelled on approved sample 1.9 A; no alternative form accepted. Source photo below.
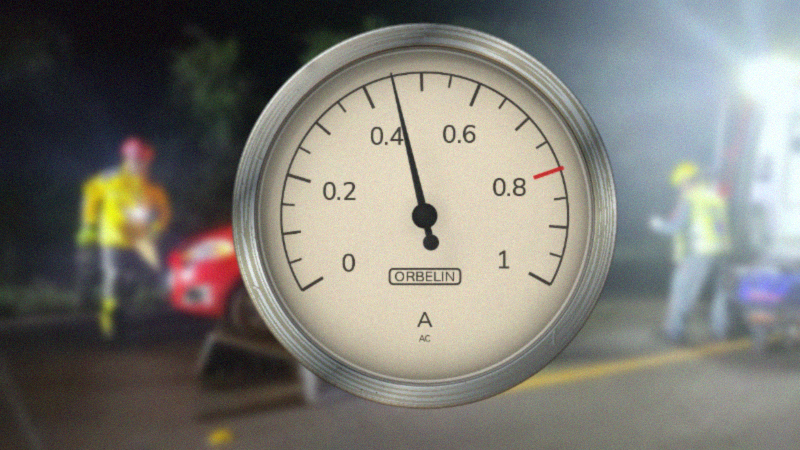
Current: 0.45 A
